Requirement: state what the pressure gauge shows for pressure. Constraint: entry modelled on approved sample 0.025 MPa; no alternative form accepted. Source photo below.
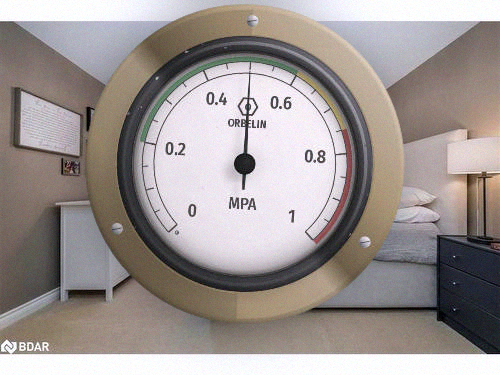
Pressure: 0.5 MPa
